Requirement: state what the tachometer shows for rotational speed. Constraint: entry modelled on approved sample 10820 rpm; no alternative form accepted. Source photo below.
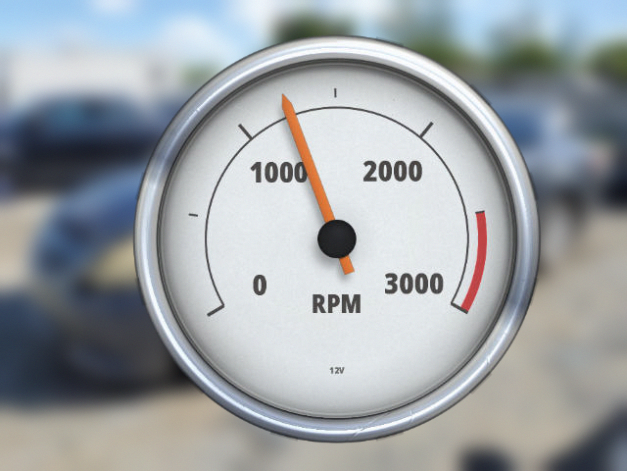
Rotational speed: 1250 rpm
